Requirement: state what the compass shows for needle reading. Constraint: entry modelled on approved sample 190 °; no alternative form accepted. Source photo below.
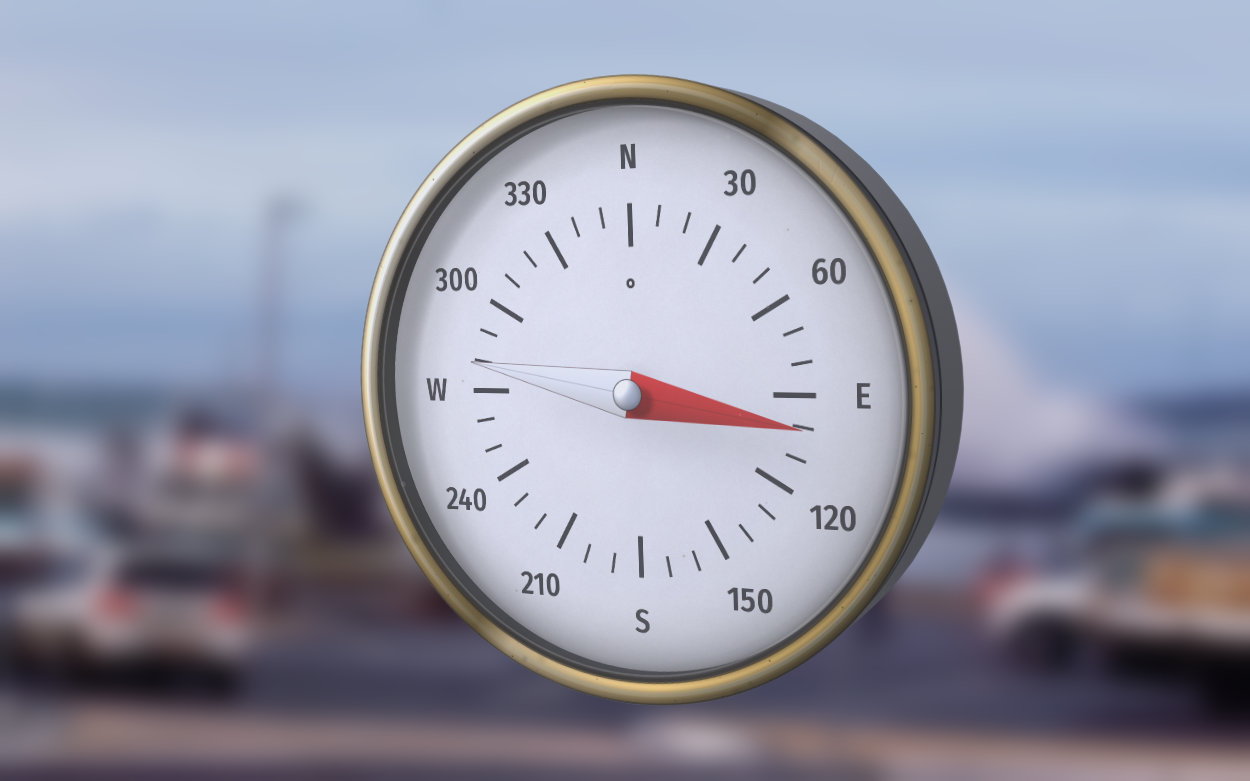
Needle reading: 100 °
